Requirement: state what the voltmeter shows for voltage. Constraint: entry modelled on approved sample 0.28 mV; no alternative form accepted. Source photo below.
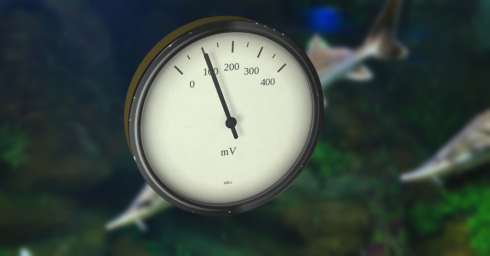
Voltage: 100 mV
